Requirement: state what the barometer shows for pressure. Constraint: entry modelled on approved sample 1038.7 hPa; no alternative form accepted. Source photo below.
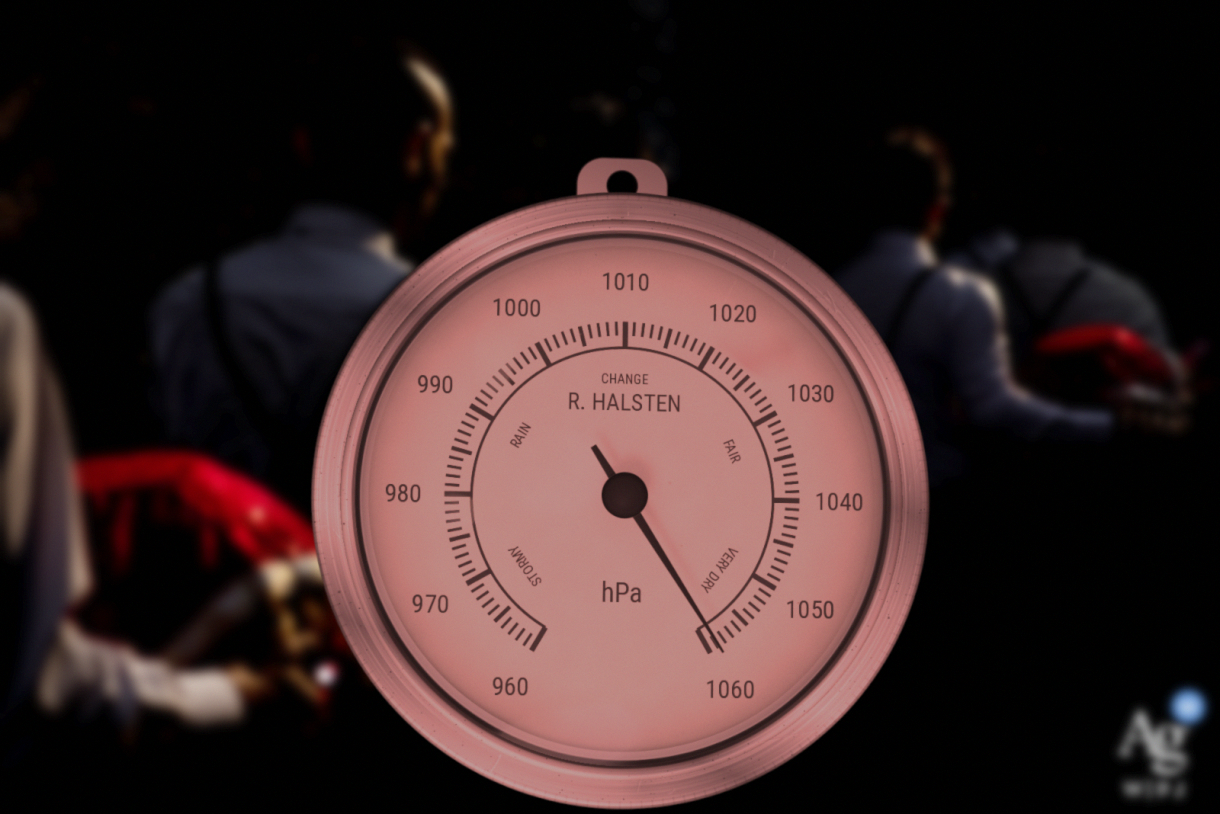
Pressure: 1059 hPa
